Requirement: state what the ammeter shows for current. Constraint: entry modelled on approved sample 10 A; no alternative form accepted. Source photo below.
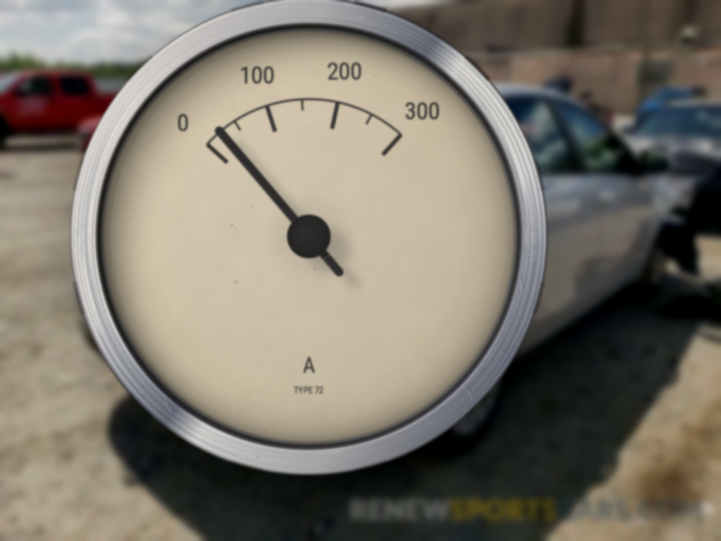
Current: 25 A
